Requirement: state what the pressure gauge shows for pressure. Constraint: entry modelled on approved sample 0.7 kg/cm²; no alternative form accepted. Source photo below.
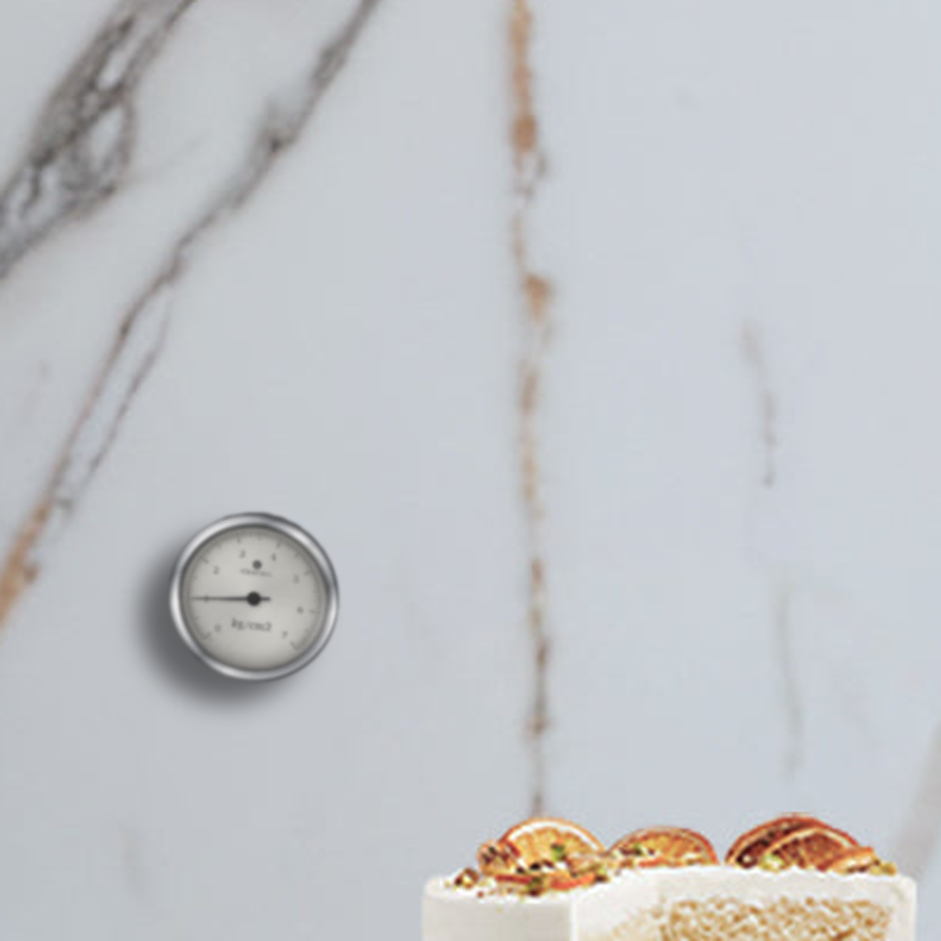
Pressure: 1 kg/cm²
